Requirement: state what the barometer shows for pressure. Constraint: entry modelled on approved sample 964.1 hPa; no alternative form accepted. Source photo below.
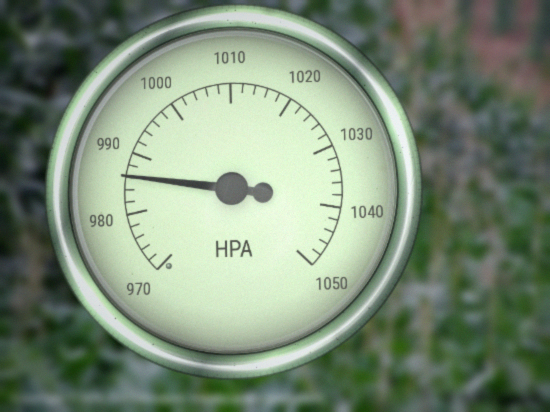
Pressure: 986 hPa
